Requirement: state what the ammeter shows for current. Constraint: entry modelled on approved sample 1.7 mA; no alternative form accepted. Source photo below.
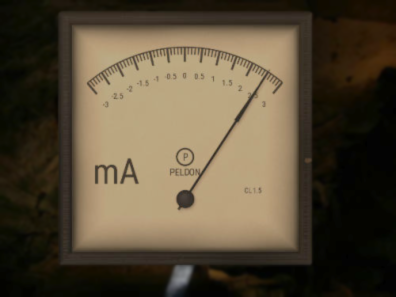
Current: 2.5 mA
